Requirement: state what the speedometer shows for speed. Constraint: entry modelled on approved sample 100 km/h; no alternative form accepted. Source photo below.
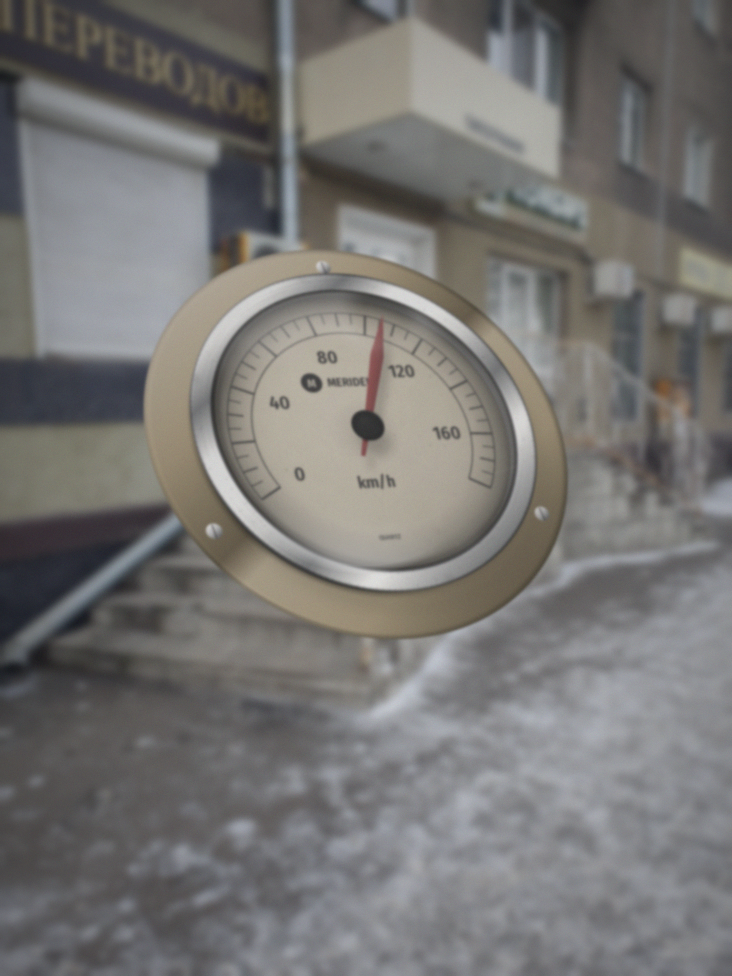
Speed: 105 km/h
